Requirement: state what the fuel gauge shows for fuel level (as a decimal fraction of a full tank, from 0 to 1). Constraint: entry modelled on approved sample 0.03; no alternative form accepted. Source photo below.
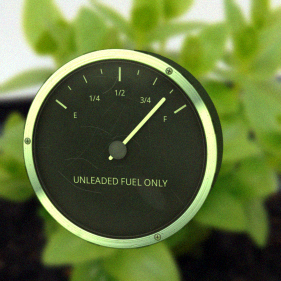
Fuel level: 0.875
